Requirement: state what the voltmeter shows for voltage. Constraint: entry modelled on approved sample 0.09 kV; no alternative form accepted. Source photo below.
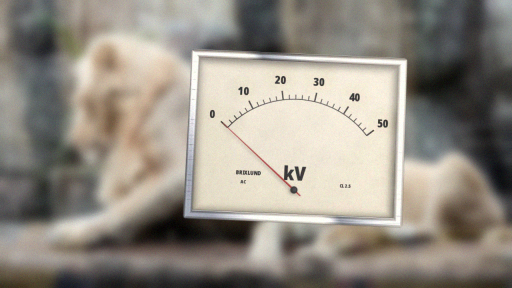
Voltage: 0 kV
